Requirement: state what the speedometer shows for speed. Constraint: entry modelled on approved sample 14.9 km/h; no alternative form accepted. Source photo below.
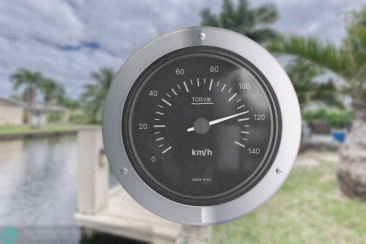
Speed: 115 km/h
